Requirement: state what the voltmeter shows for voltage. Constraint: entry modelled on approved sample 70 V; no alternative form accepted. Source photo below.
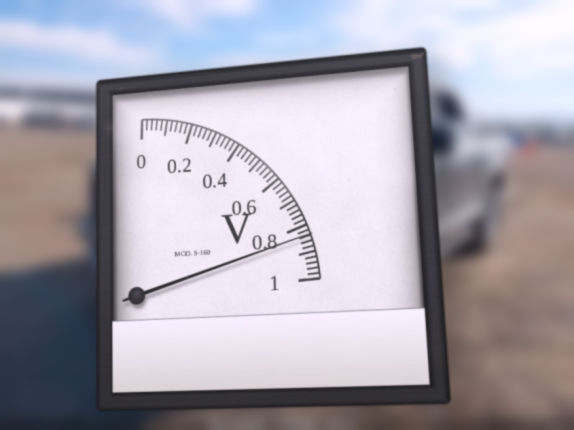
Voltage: 0.84 V
